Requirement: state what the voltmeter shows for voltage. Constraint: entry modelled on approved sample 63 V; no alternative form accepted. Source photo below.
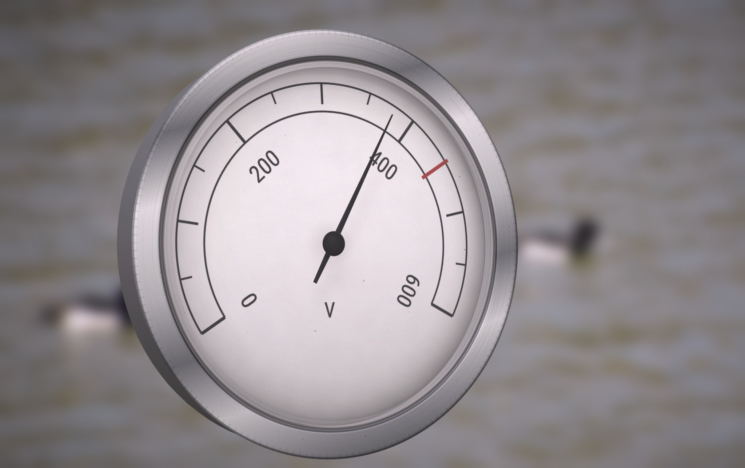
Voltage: 375 V
